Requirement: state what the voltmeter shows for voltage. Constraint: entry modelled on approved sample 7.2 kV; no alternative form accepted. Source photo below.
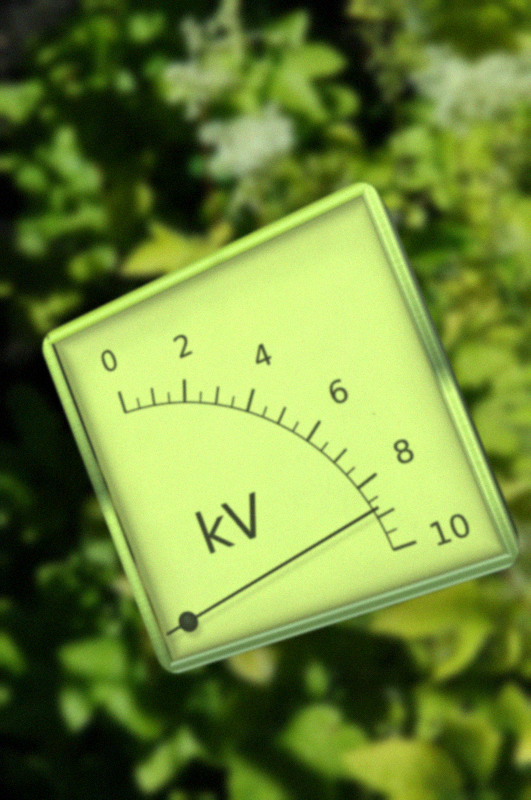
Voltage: 8.75 kV
